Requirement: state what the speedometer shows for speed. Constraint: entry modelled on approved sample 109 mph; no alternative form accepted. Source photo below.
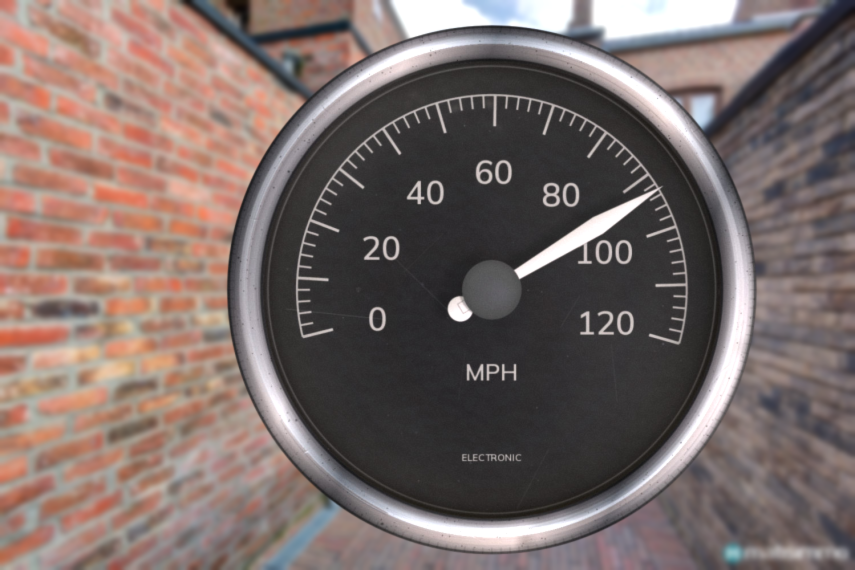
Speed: 93 mph
